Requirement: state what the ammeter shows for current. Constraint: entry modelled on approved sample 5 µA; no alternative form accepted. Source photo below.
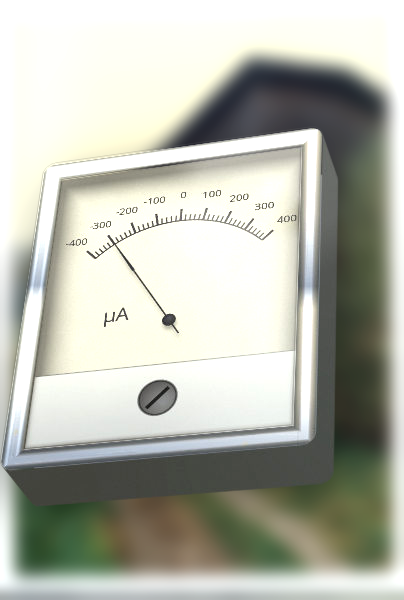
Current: -300 µA
